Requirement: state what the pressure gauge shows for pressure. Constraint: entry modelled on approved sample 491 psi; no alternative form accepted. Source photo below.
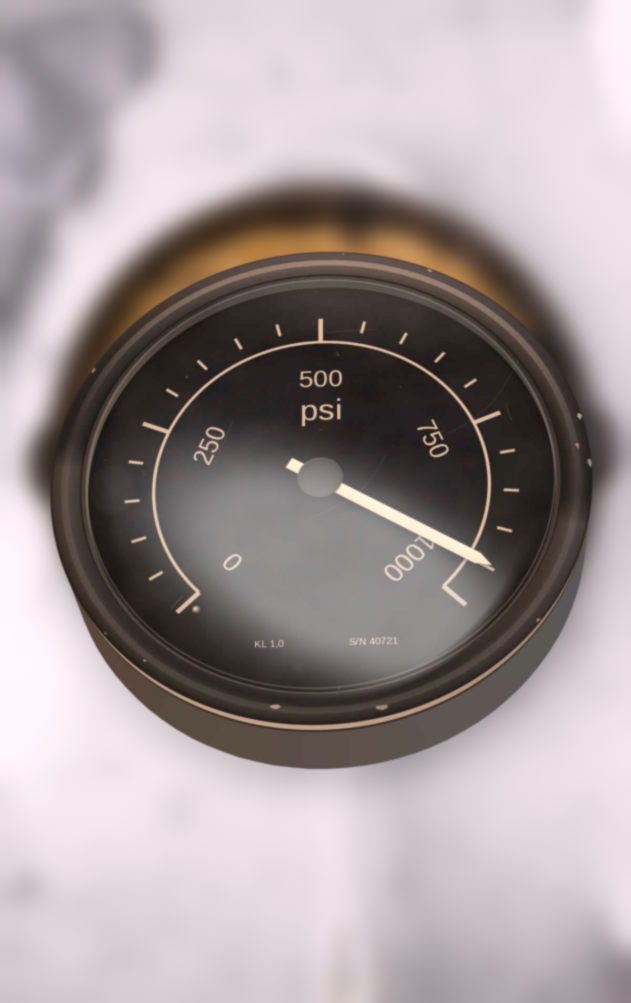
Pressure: 950 psi
